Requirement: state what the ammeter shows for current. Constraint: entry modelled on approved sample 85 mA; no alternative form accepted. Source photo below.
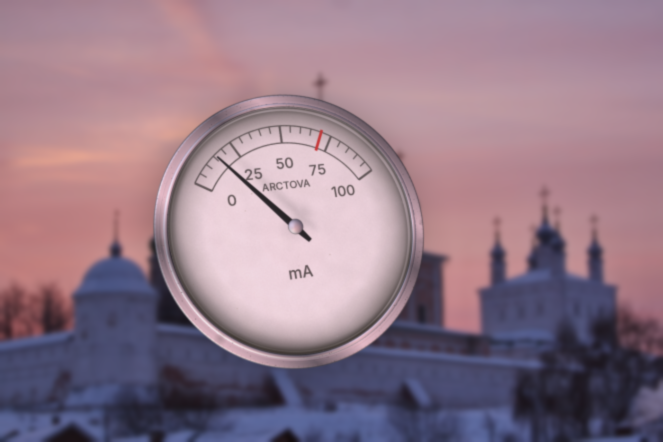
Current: 15 mA
